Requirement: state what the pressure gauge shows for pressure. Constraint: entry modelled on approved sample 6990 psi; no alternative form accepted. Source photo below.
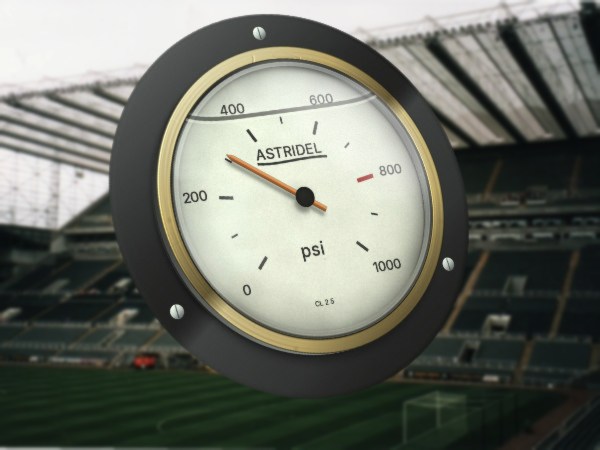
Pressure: 300 psi
